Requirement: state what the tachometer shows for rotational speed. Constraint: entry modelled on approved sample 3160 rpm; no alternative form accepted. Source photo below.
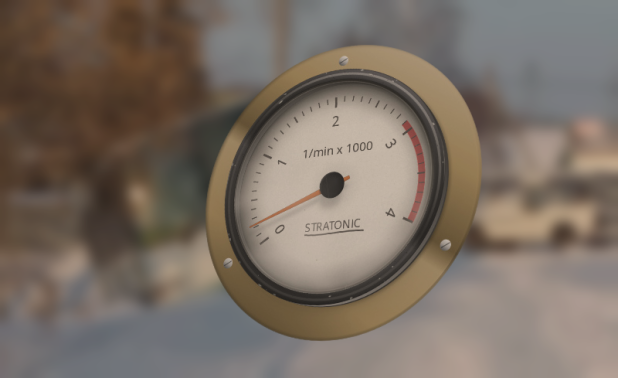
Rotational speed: 200 rpm
